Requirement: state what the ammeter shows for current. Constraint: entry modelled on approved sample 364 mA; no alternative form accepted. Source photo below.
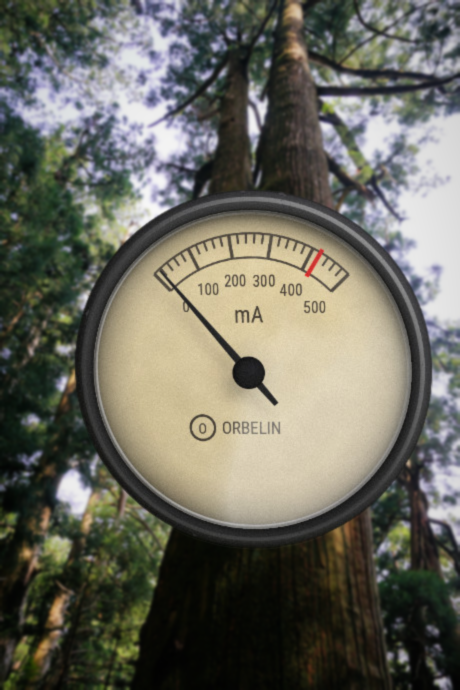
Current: 20 mA
